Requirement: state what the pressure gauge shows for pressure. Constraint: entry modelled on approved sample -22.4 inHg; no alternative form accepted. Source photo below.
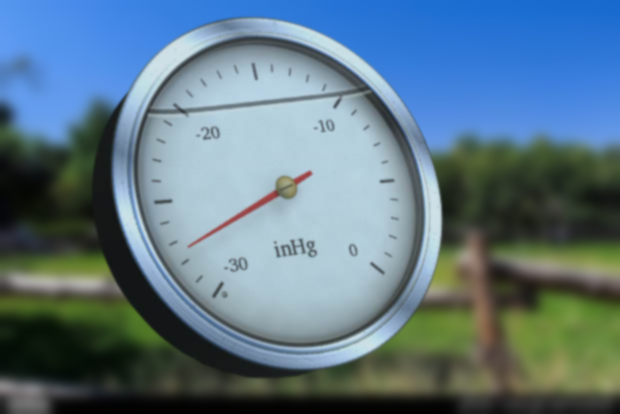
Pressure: -27.5 inHg
